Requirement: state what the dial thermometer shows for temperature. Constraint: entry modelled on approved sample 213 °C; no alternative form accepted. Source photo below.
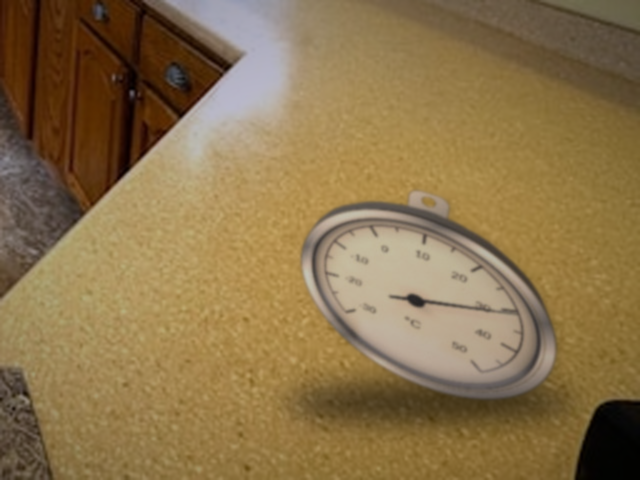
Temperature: 30 °C
